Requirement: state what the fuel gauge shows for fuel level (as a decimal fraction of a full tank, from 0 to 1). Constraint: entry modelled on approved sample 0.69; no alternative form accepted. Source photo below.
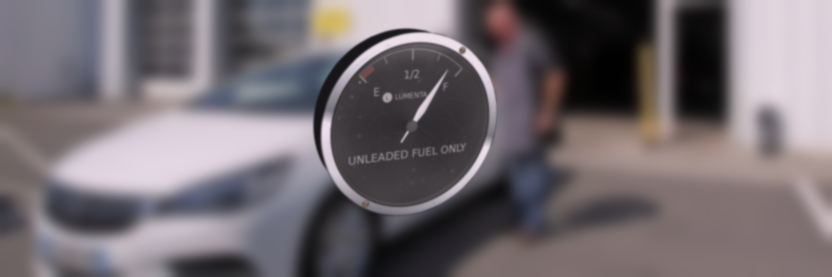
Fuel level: 0.875
